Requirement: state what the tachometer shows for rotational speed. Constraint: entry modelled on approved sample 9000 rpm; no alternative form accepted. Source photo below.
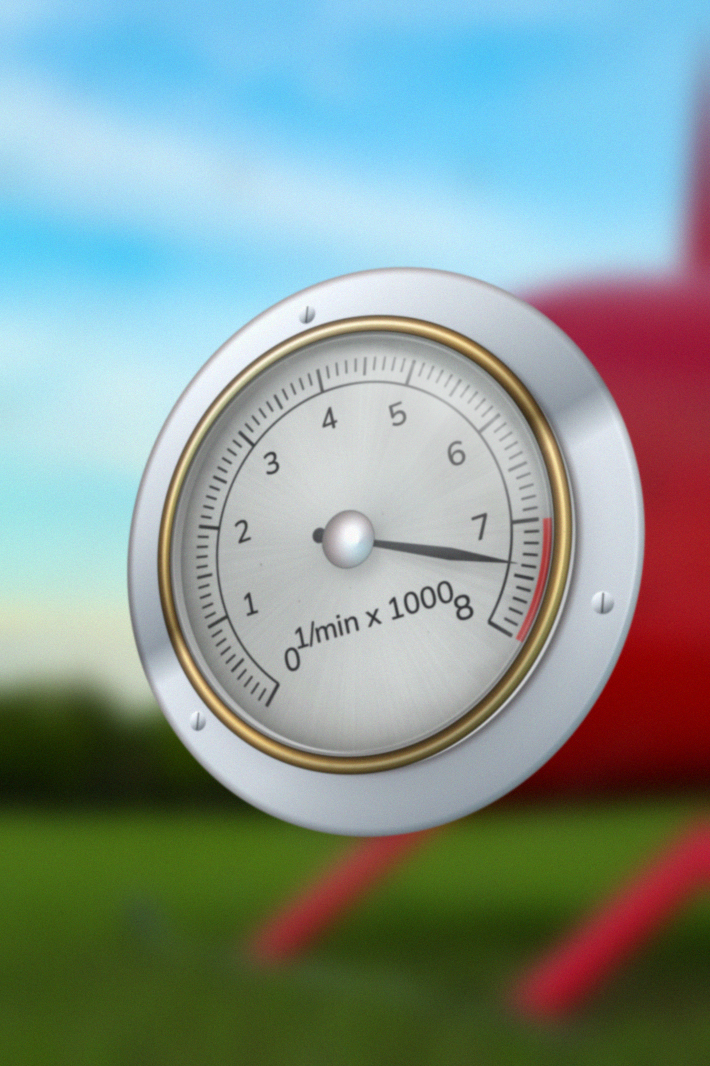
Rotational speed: 7400 rpm
